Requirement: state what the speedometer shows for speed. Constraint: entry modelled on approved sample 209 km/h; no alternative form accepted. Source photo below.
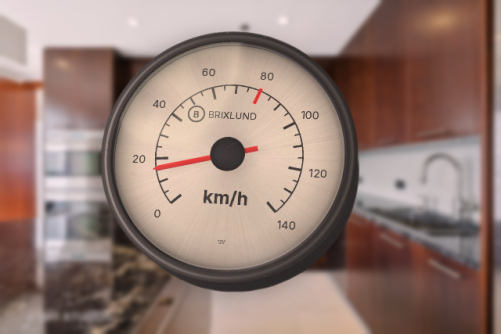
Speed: 15 km/h
